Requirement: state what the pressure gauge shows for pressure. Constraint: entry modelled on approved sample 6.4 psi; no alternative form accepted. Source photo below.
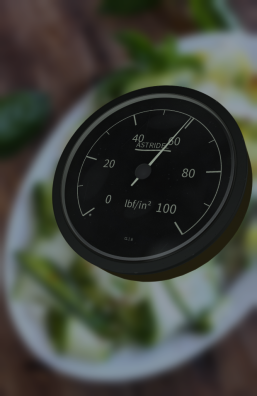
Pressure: 60 psi
